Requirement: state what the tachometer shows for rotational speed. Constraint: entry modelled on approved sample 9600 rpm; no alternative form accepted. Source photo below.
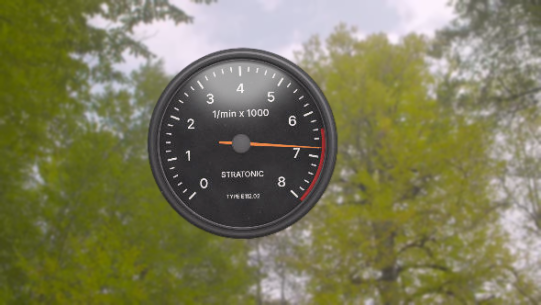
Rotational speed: 6800 rpm
